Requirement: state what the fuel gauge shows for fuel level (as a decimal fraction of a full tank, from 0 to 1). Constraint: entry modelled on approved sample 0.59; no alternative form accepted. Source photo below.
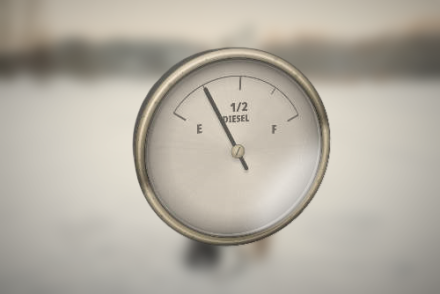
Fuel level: 0.25
